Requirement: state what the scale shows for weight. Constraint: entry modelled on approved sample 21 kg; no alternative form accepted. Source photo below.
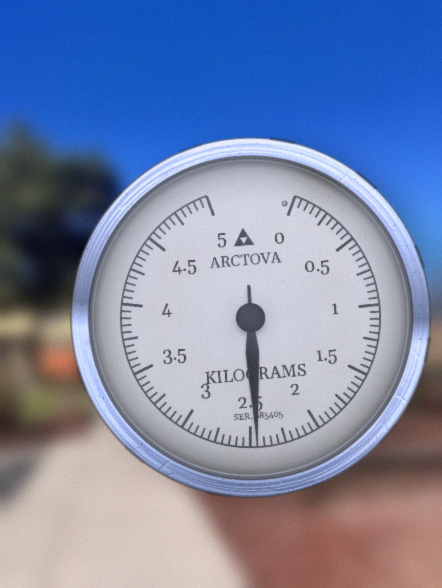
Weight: 2.45 kg
